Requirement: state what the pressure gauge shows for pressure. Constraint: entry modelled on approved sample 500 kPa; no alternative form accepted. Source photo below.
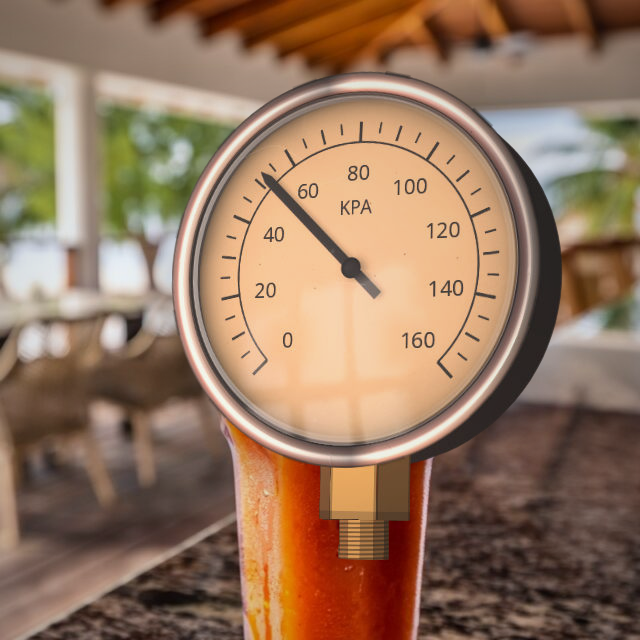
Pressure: 52.5 kPa
